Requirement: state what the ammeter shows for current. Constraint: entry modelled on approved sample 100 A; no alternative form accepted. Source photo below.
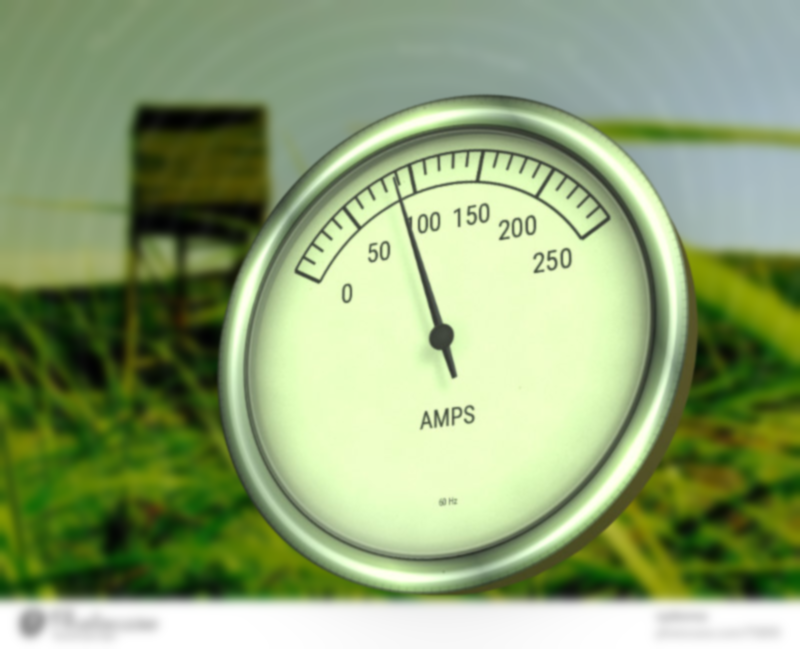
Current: 90 A
